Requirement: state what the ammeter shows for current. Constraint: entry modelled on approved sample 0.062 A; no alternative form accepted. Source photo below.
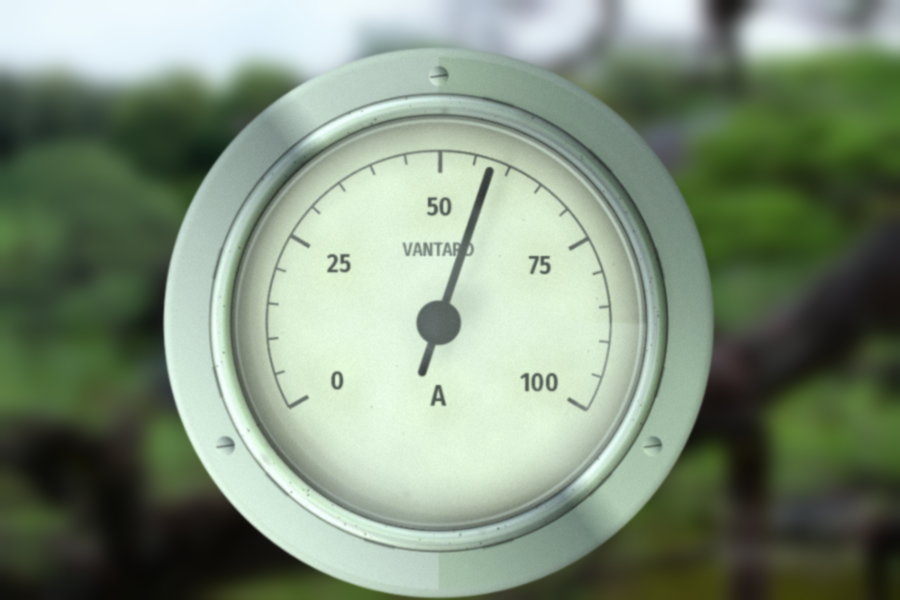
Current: 57.5 A
